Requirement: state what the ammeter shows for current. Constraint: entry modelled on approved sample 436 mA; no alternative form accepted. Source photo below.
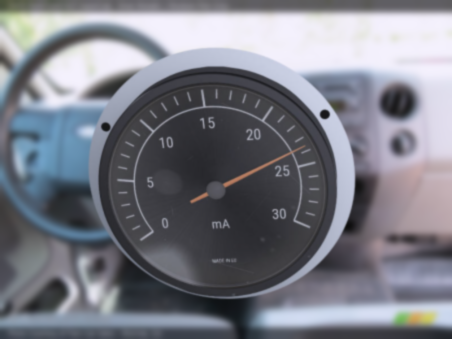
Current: 23.5 mA
